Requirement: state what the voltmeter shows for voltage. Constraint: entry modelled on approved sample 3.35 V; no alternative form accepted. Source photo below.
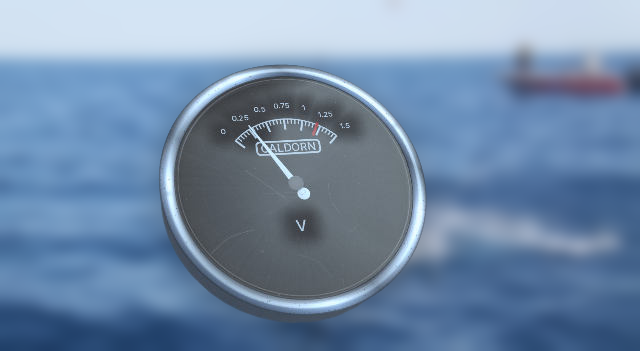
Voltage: 0.25 V
